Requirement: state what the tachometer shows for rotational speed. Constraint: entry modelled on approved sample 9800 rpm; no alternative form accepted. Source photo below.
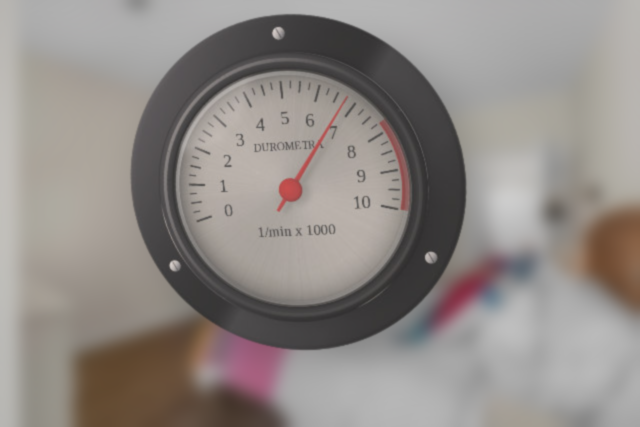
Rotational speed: 6750 rpm
